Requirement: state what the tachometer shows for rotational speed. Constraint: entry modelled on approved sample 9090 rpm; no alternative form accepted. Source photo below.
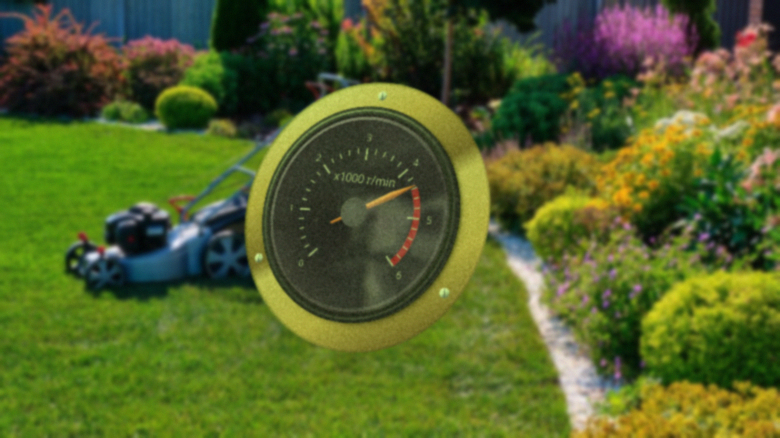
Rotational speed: 4400 rpm
